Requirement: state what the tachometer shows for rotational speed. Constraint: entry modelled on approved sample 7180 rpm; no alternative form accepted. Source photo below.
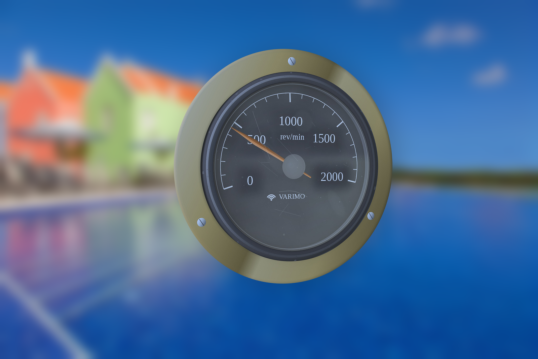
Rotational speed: 450 rpm
